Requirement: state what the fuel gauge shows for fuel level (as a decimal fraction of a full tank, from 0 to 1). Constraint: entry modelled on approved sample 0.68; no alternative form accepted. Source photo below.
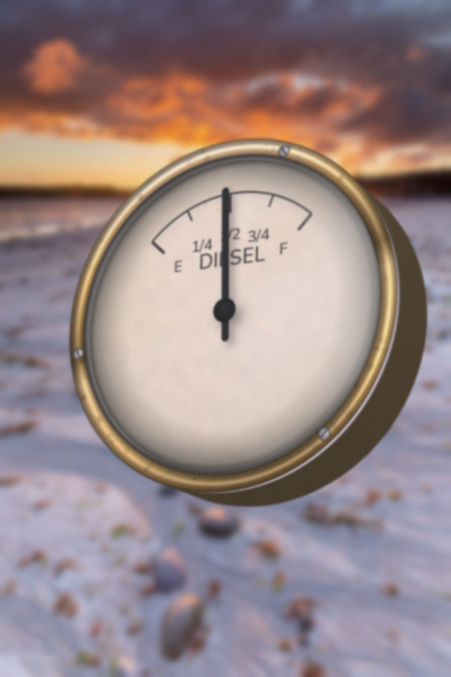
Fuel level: 0.5
